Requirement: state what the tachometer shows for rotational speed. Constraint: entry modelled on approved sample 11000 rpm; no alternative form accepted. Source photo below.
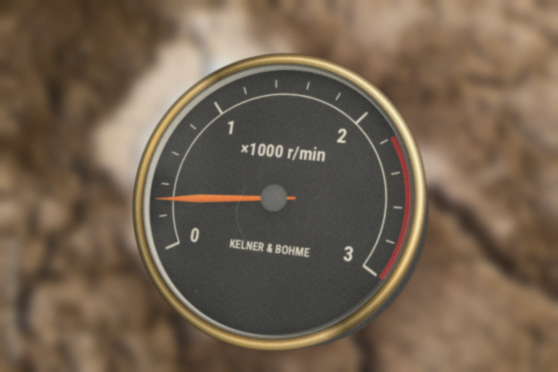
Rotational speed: 300 rpm
